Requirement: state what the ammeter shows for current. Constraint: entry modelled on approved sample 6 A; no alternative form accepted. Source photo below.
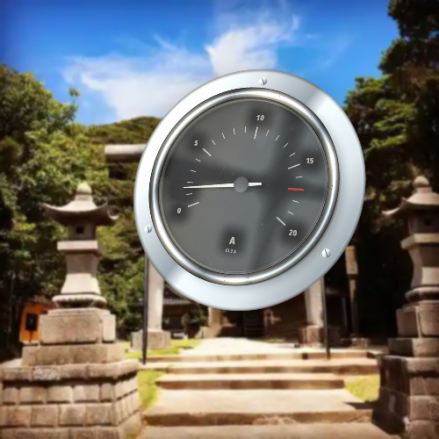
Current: 1.5 A
